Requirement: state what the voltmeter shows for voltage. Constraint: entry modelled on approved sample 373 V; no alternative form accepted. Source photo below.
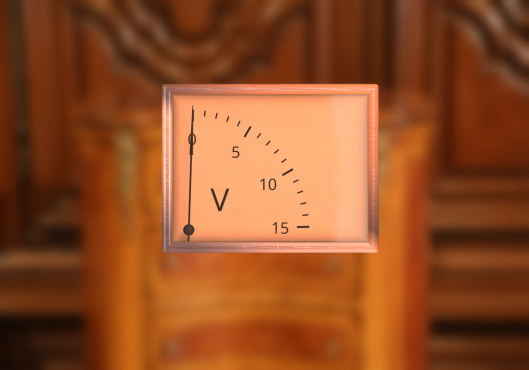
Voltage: 0 V
